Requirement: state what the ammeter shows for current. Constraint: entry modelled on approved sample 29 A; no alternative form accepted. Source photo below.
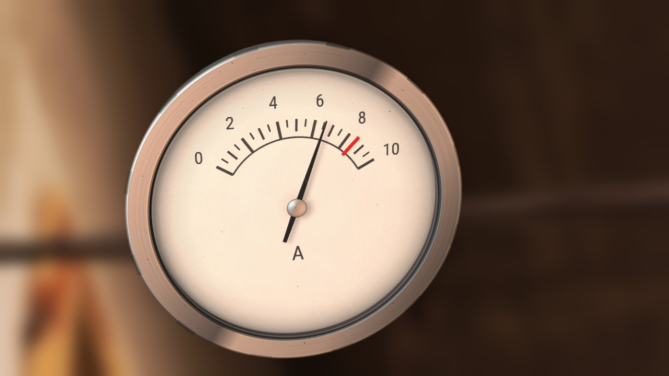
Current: 6.5 A
